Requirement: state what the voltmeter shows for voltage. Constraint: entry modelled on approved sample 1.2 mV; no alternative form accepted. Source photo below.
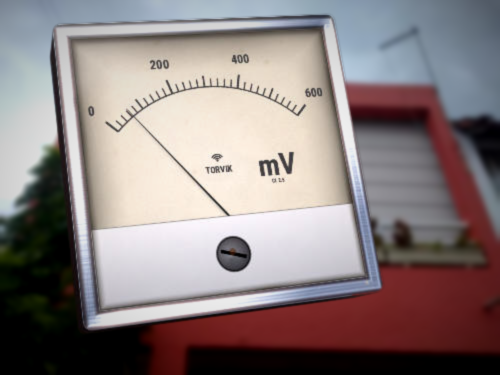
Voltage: 60 mV
